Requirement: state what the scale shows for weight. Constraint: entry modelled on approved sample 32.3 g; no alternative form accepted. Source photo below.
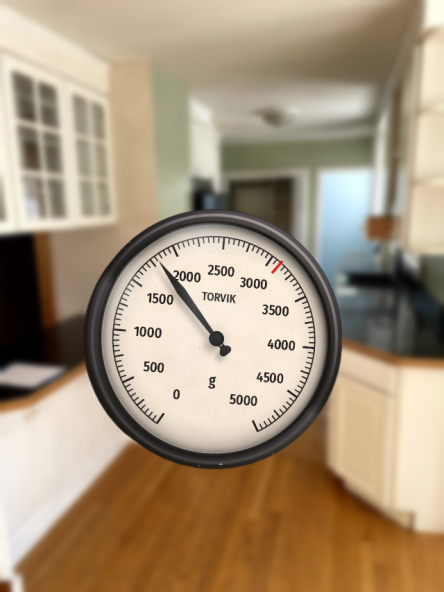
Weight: 1800 g
